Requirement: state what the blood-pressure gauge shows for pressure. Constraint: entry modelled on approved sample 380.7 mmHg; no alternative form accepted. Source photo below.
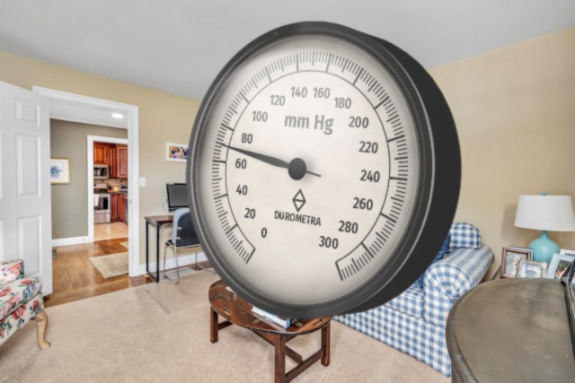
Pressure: 70 mmHg
